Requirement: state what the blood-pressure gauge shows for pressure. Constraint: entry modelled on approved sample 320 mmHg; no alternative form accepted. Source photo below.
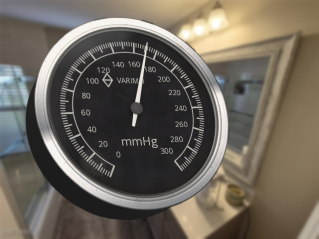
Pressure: 170 mmHg
